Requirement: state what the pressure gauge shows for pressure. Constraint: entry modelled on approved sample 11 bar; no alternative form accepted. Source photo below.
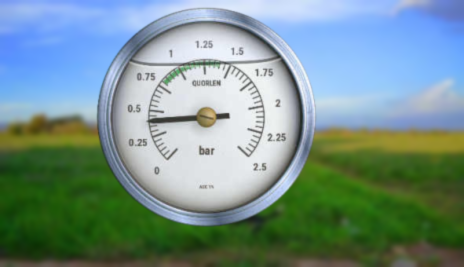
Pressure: 0.4 bar
